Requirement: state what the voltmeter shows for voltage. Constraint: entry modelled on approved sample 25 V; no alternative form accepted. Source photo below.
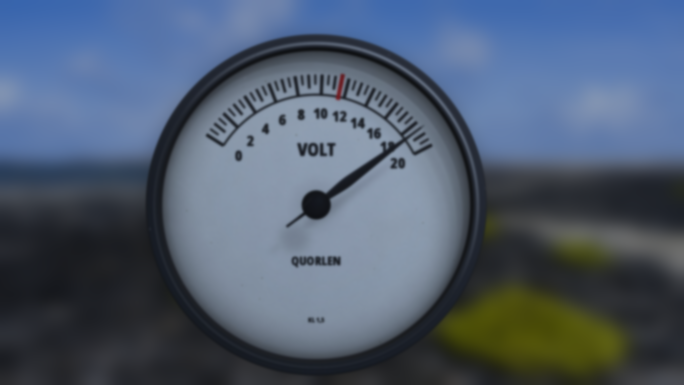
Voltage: 18.5 V
